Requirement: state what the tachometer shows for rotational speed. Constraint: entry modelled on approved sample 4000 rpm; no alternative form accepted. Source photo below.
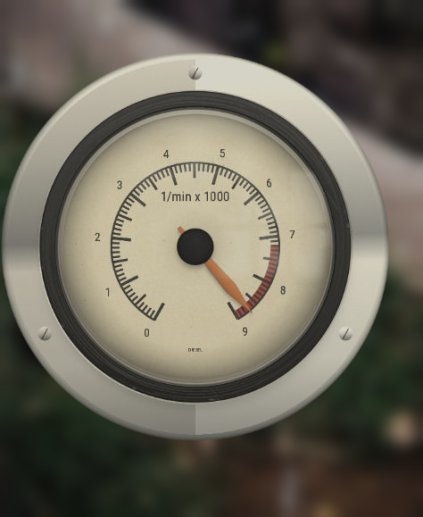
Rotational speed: 8700 rpm
